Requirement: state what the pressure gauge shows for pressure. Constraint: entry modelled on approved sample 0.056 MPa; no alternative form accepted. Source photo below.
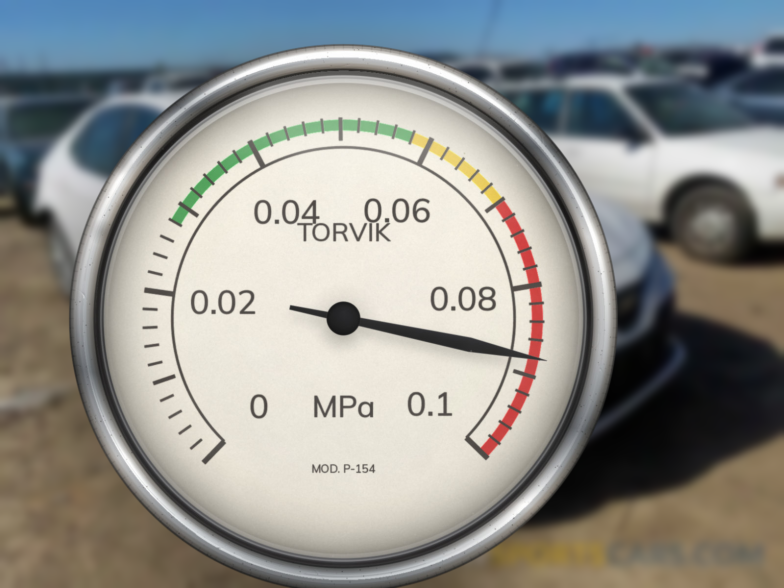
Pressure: 0.088 MPa
